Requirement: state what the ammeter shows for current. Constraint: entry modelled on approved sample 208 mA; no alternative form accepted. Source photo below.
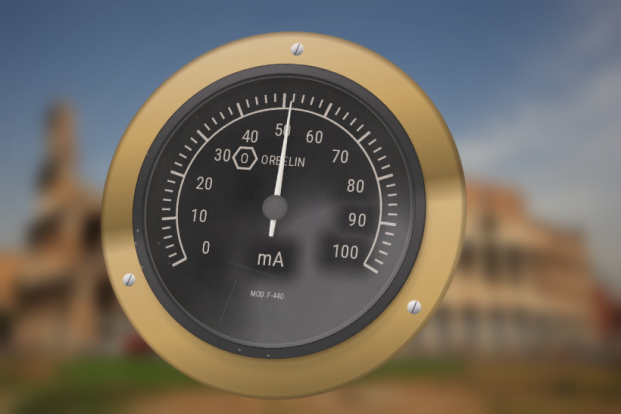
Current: 52 mA
